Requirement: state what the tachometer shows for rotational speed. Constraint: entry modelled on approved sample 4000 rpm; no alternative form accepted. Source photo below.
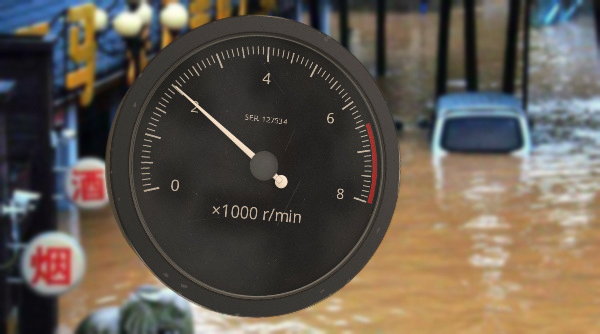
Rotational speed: 2000 rpm
